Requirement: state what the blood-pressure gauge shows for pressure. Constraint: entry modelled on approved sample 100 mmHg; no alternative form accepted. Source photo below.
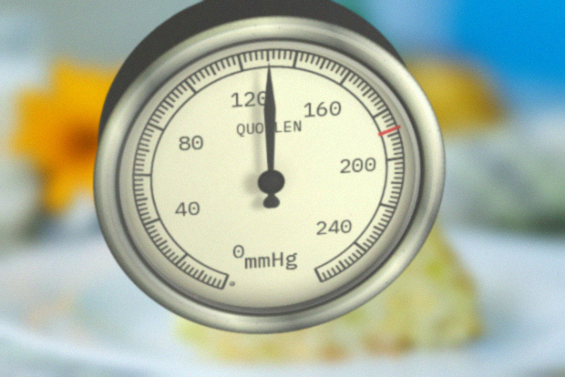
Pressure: 130 mmHg
